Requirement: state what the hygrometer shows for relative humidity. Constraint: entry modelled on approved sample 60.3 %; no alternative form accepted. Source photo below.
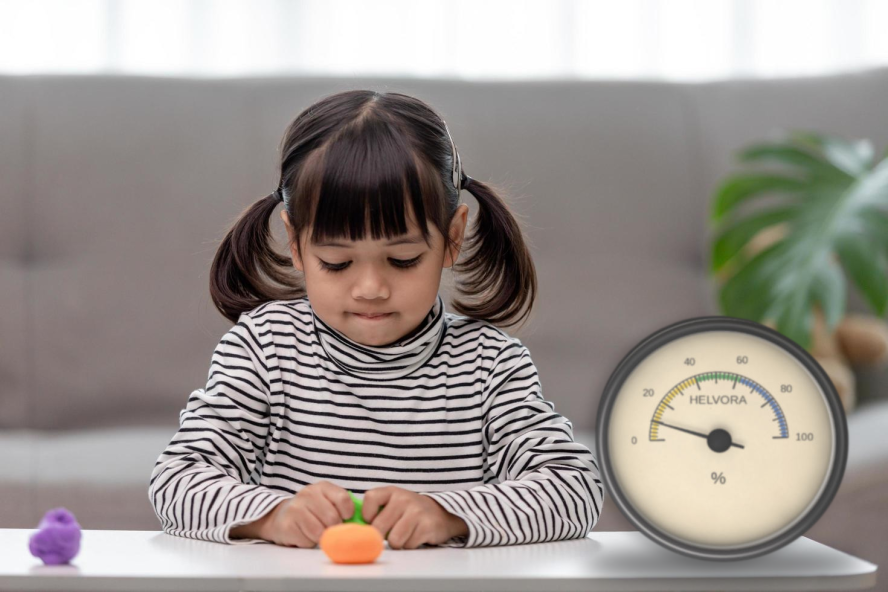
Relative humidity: 10 %
